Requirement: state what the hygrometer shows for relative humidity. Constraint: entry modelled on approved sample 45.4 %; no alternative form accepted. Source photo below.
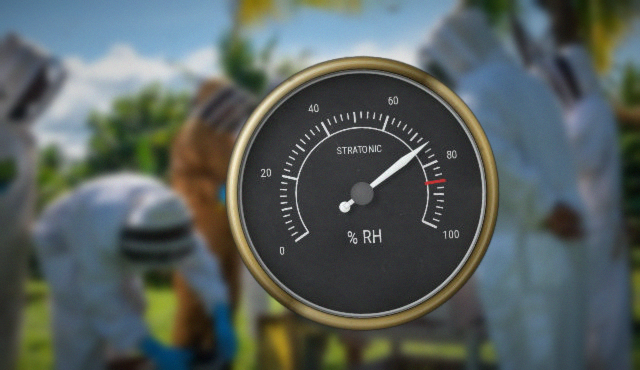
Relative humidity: 74 %
